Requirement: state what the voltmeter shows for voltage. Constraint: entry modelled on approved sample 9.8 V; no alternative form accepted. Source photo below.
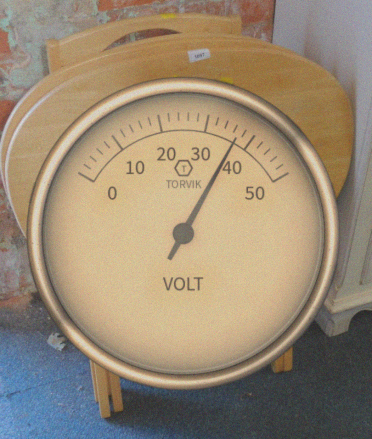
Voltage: 37 V
